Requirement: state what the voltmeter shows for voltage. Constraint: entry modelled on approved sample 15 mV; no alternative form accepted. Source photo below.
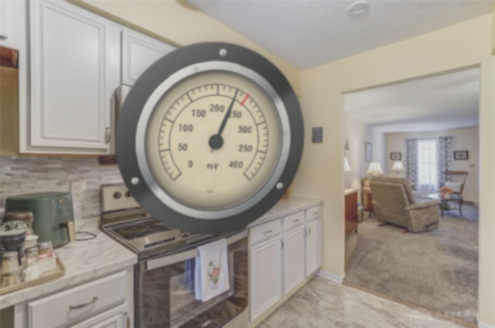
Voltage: 230 mV
